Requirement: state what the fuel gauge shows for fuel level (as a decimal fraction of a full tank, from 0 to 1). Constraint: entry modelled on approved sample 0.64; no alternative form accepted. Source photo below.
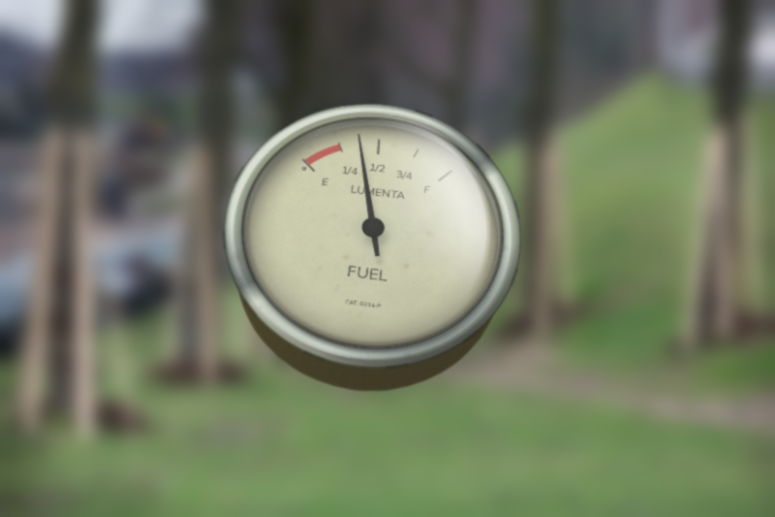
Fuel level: 0.375
